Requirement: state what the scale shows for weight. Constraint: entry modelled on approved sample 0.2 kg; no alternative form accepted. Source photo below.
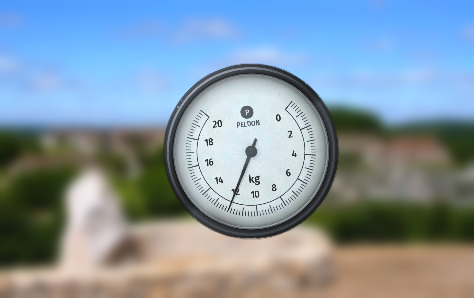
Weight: 12 kg
